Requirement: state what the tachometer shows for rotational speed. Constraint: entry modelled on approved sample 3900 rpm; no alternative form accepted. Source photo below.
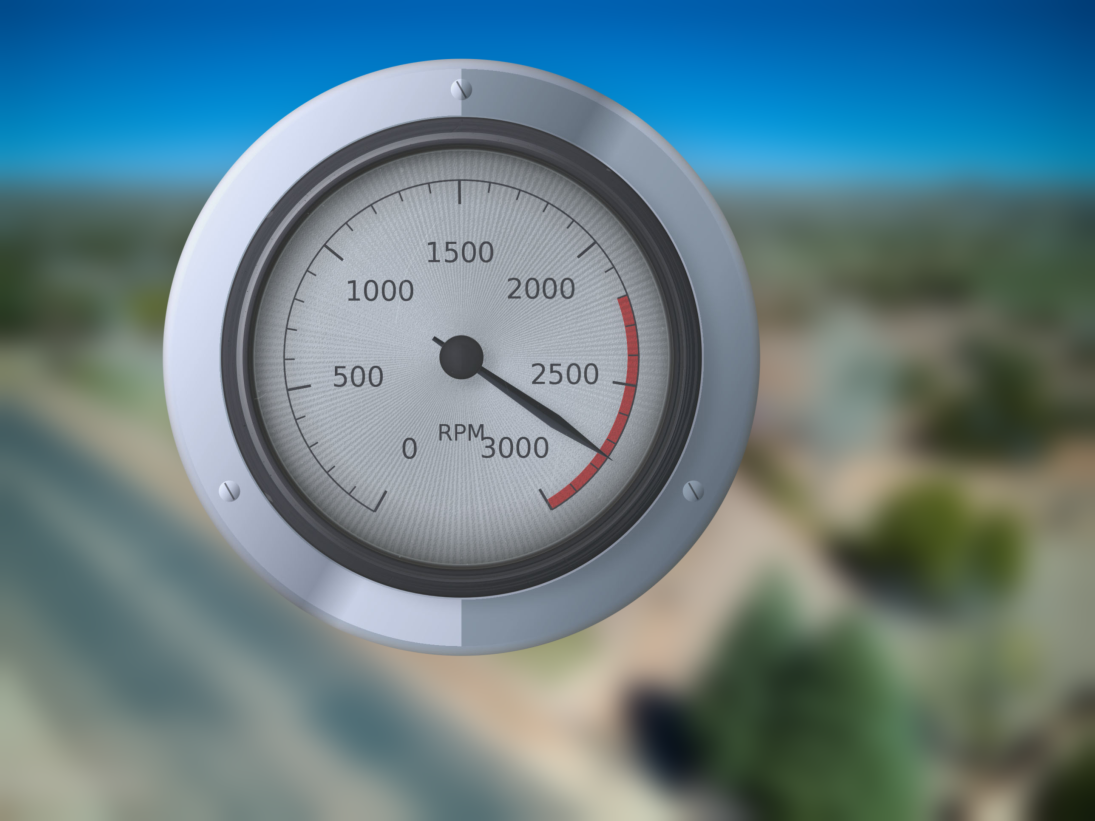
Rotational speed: 2750 rpm
